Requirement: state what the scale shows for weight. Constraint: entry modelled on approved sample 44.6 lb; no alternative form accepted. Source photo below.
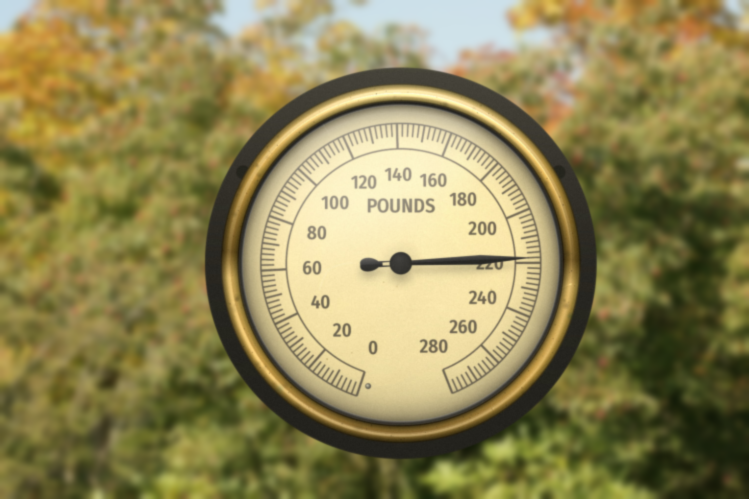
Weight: 218 lb
